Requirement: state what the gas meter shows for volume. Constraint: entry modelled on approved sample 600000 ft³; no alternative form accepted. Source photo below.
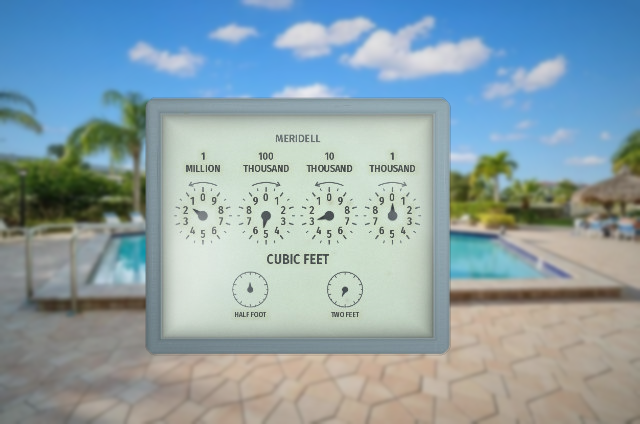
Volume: 153000 ft³
